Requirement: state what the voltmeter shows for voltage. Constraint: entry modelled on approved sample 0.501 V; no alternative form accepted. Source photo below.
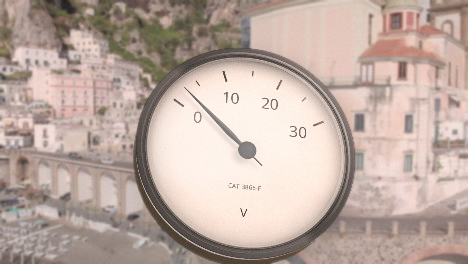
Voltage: 2.5 V
